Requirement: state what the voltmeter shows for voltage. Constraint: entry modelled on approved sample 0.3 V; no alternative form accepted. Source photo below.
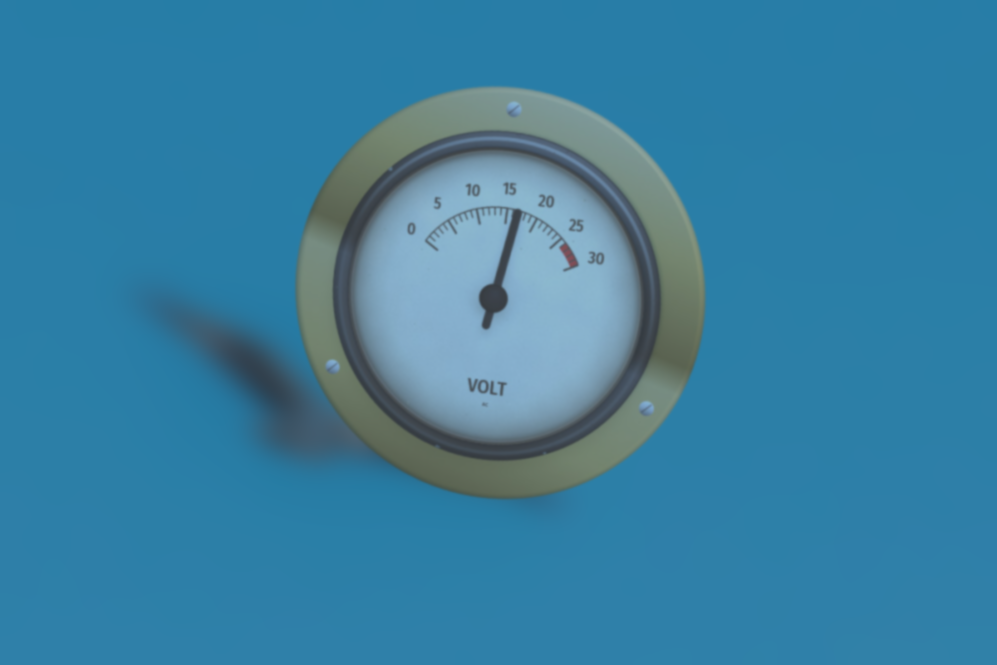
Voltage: 17 V
